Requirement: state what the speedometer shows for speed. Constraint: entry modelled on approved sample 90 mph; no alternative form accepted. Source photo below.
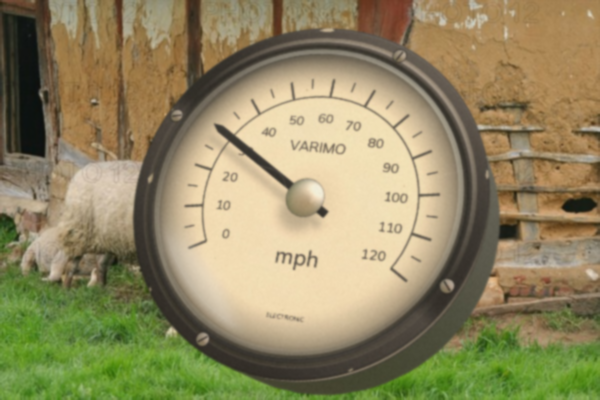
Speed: 30 mph
